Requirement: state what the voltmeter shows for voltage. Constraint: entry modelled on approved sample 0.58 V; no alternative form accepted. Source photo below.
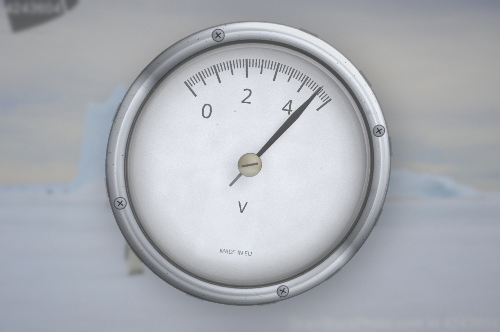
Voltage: 4.5 V
